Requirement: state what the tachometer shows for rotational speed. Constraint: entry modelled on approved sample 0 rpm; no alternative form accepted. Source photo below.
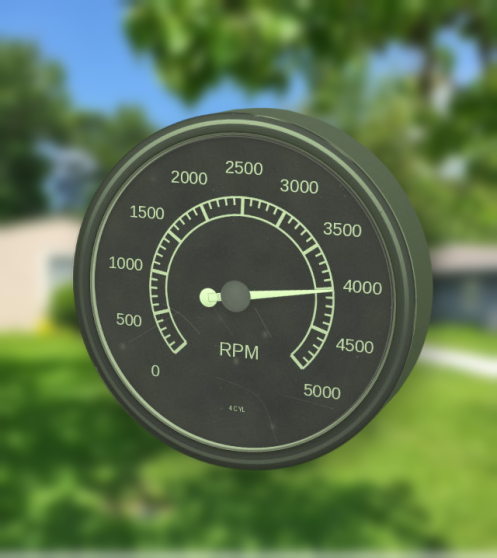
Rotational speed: 4000 rpm
